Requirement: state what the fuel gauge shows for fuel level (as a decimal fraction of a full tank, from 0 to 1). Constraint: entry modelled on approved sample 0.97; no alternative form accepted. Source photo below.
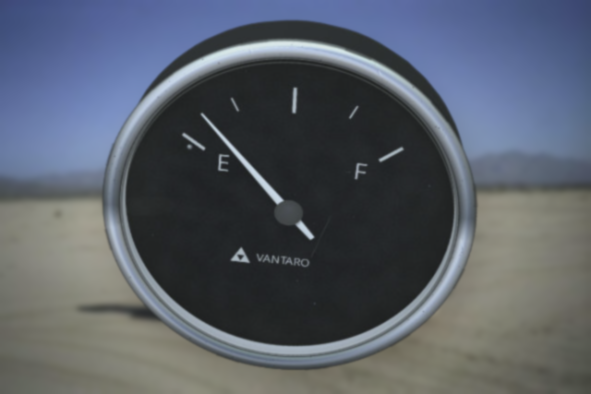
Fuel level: 0.125
